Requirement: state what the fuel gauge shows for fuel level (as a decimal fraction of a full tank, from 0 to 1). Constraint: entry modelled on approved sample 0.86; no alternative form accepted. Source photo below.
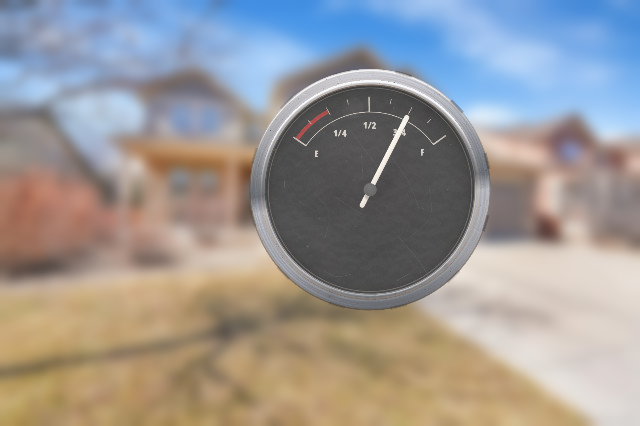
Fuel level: 0.75
